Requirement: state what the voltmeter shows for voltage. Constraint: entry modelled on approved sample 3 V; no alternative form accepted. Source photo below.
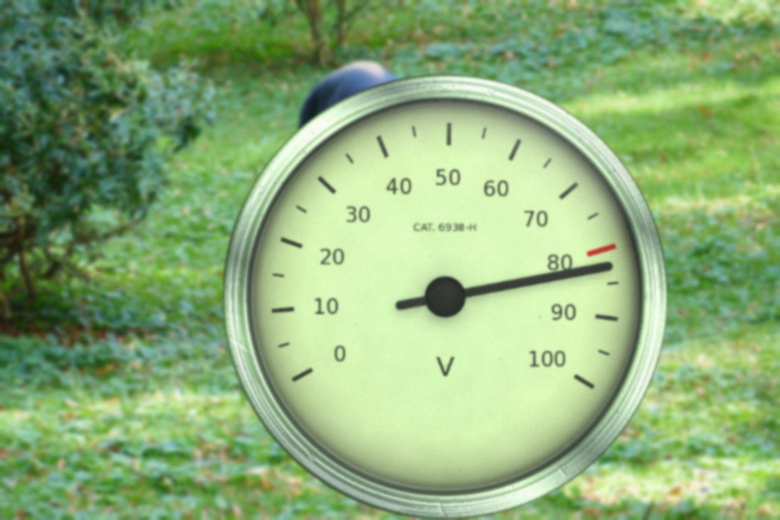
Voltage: 82.5 V
